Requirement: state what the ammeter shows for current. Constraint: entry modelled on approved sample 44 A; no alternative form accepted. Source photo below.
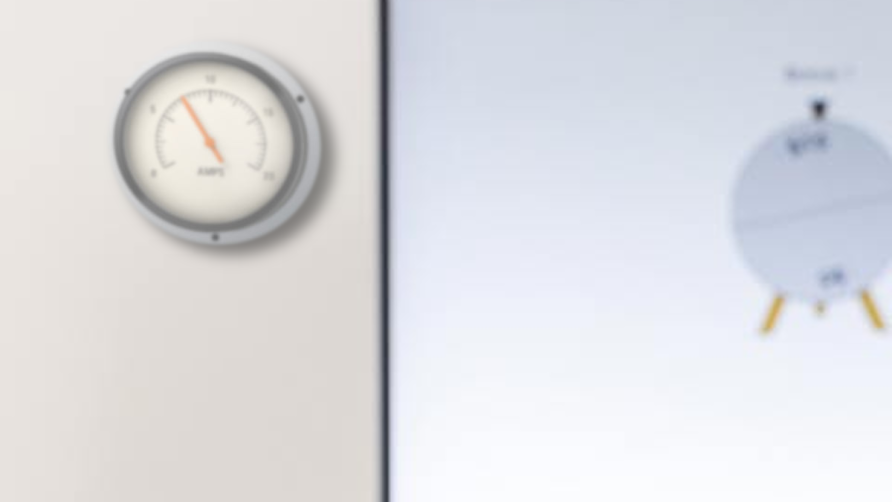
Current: 7.5 A
